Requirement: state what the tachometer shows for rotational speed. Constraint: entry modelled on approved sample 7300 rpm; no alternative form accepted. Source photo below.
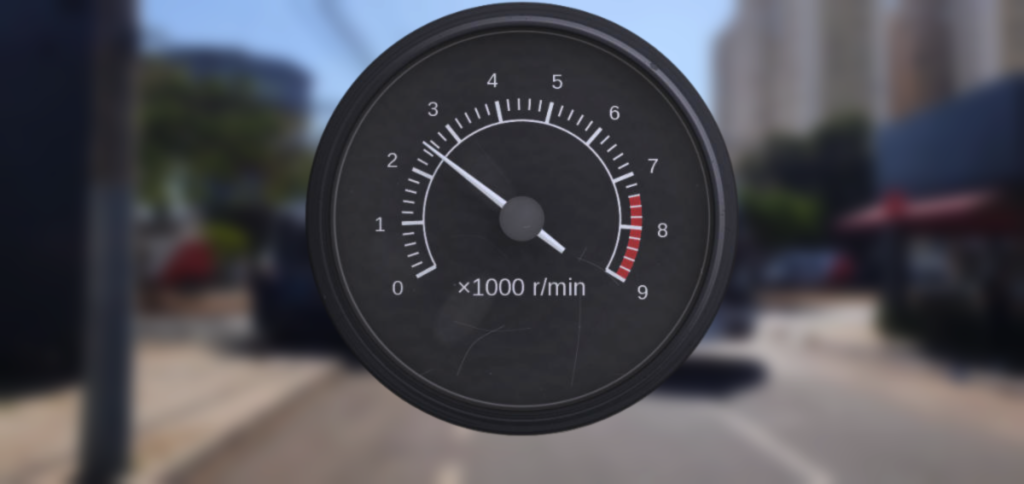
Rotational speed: 2500 rpm
